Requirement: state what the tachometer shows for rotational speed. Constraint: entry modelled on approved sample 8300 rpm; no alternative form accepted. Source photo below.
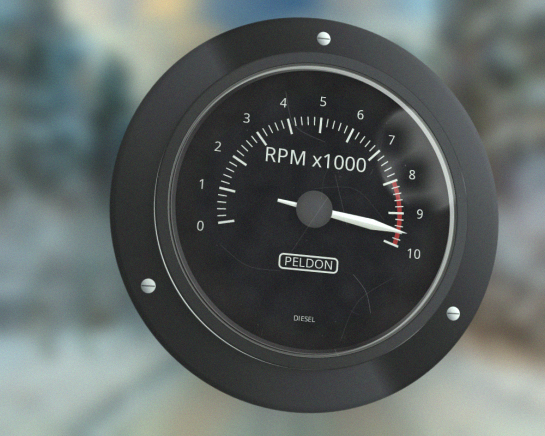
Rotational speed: 9600 rpm
